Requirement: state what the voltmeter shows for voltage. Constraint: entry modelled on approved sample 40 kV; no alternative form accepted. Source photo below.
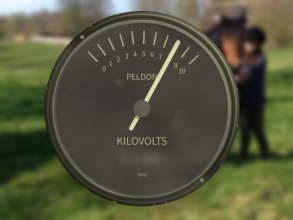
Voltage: 8 kV
